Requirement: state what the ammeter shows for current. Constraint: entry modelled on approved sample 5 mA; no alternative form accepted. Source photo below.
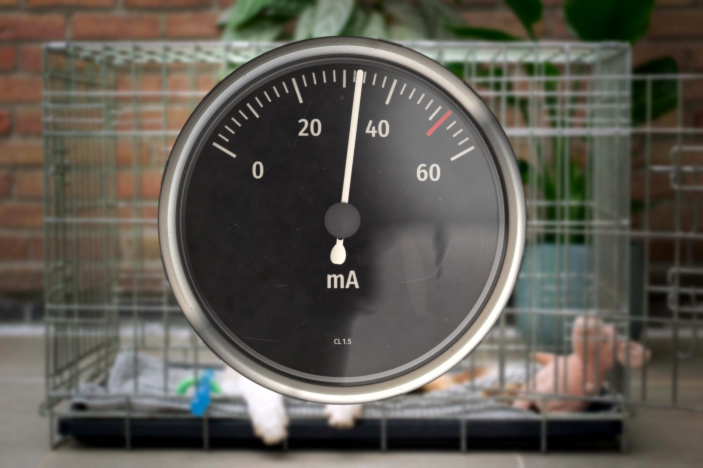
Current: 33 mA
